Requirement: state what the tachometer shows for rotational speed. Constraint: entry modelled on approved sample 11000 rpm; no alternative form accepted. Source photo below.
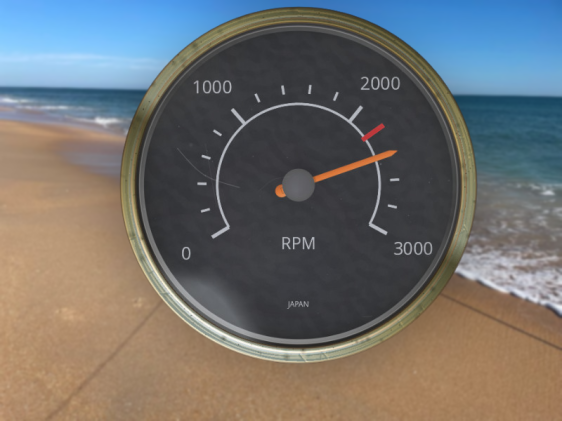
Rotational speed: 2400 rpm
